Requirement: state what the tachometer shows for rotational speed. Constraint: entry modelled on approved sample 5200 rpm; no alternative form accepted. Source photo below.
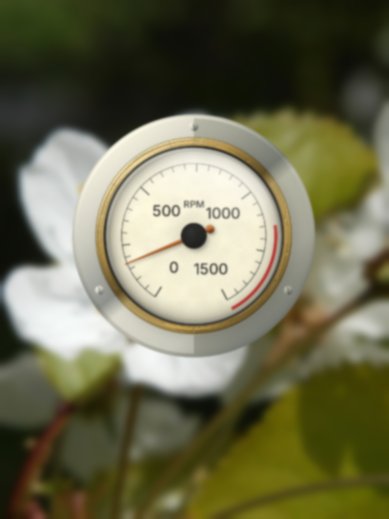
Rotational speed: 175 rpm
